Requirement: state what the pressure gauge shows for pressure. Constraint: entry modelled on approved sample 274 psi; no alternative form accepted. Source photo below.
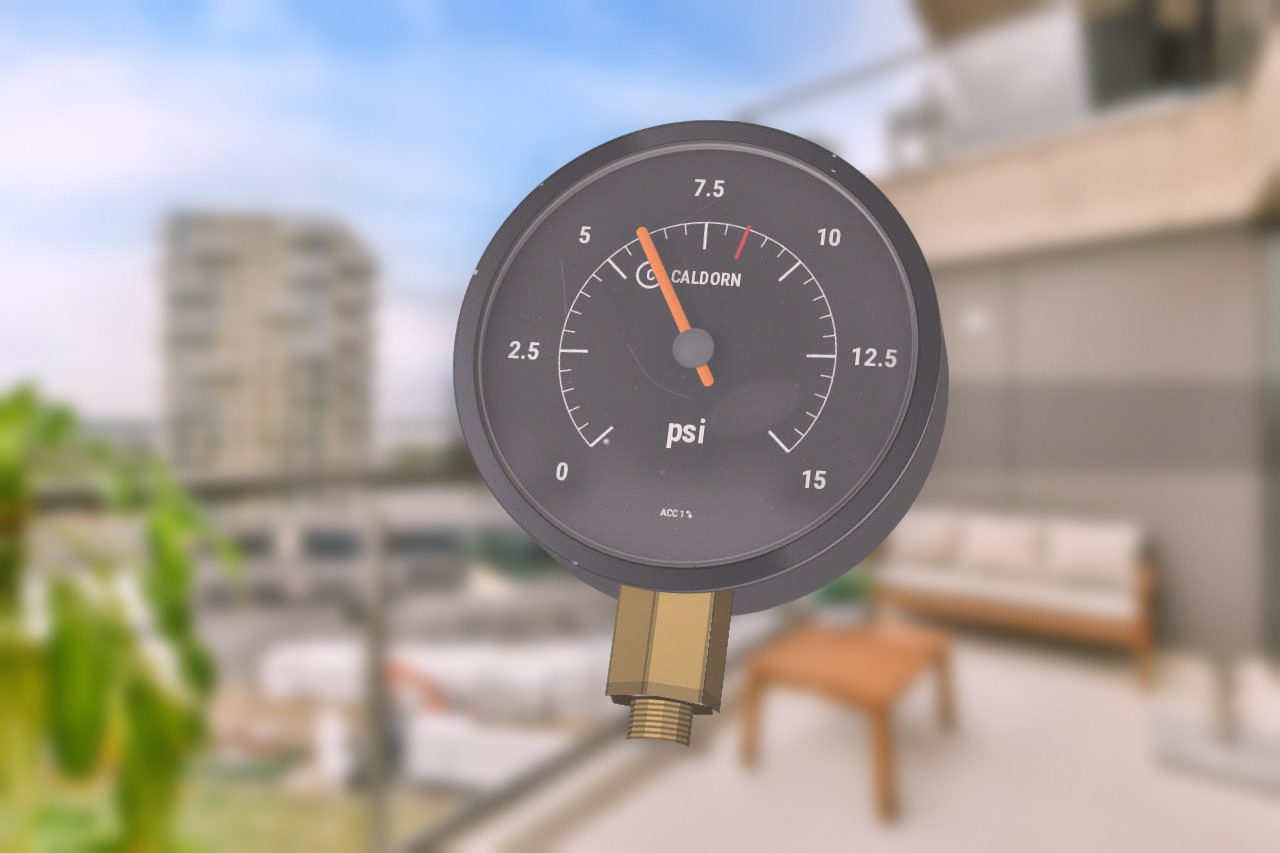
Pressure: 6 psi
